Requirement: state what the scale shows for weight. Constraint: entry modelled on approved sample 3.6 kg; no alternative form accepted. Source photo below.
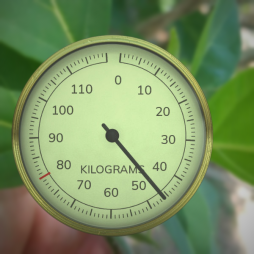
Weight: 46 kg
